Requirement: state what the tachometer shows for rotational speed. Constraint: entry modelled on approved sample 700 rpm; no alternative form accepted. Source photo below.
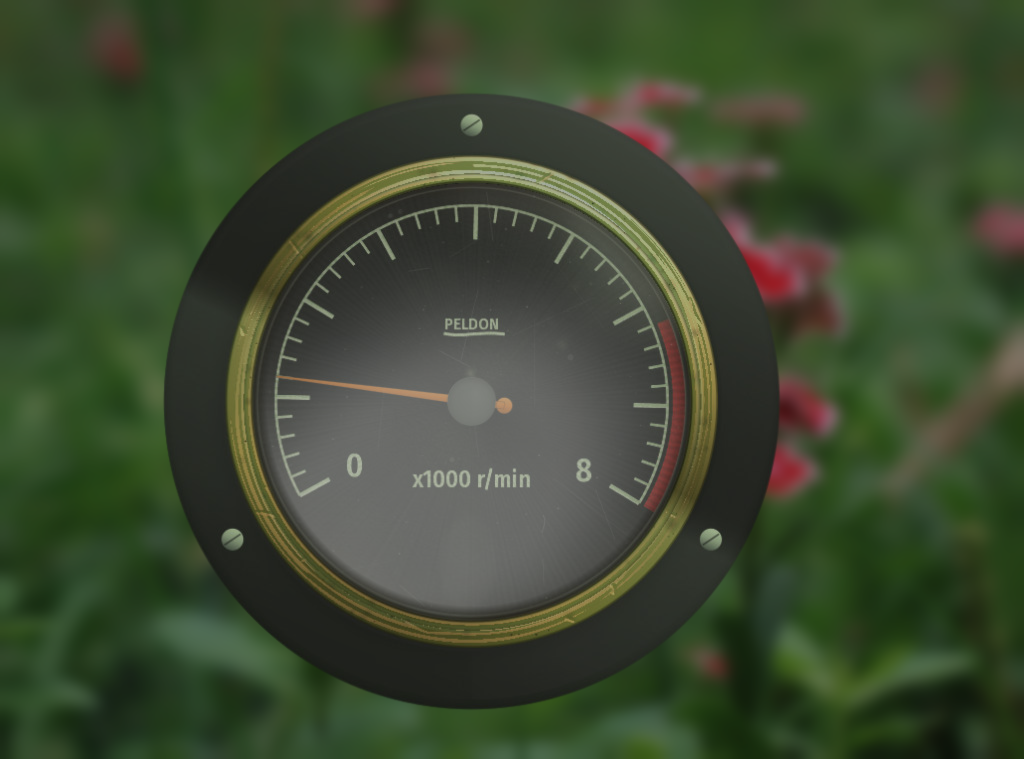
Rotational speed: 1200 rpm
